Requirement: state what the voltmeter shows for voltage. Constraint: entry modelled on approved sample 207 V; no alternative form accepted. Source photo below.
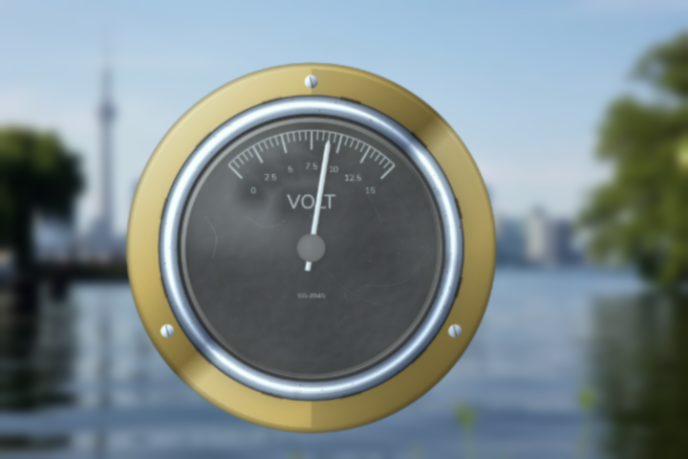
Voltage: 9 V
